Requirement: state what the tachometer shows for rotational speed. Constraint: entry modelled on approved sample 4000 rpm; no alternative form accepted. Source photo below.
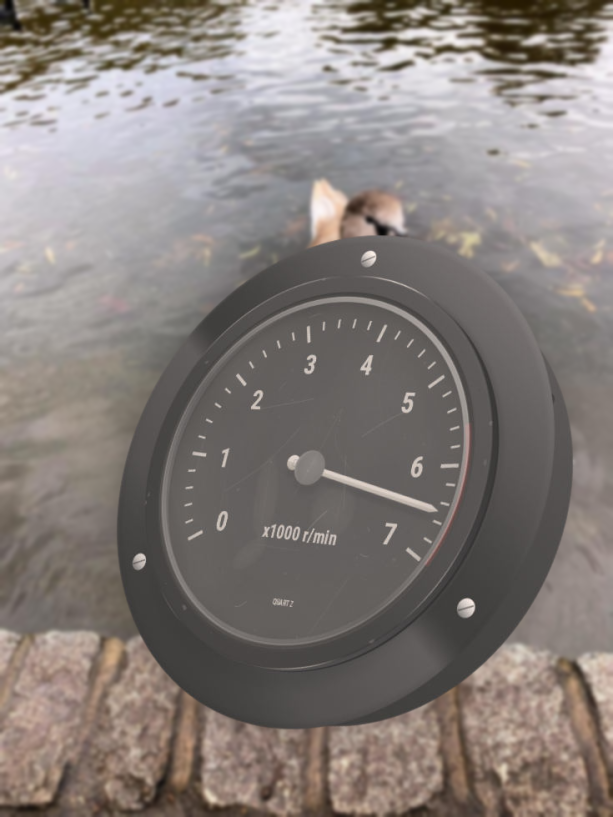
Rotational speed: 6500 rpm
